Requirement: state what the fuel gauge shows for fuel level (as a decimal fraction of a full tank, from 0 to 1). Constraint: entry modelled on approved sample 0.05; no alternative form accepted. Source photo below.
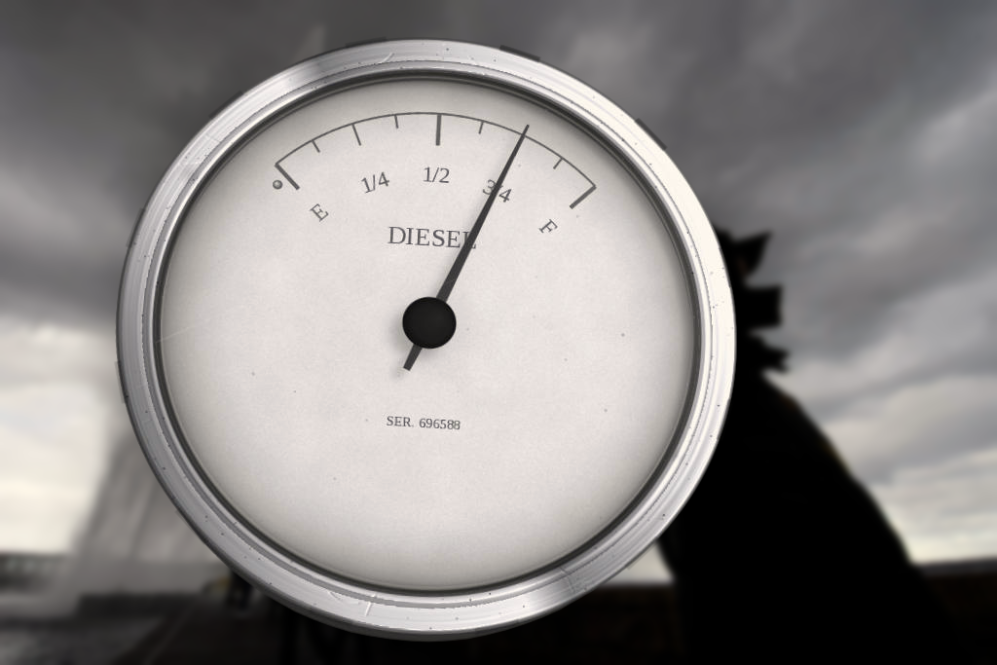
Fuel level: 0.75
